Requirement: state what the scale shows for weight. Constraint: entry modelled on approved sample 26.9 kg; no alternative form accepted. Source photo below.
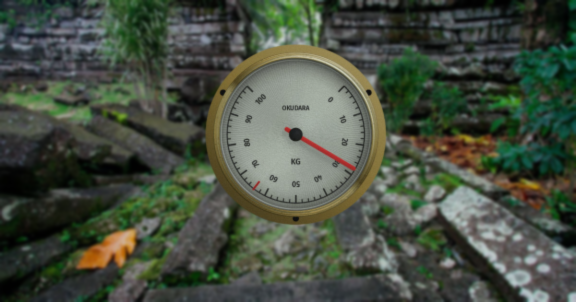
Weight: 28 kg
